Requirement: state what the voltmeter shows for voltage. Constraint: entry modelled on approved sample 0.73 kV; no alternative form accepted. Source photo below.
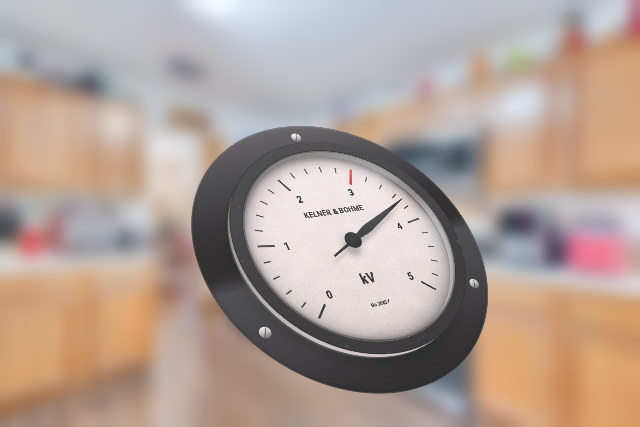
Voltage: 3.7 kV
